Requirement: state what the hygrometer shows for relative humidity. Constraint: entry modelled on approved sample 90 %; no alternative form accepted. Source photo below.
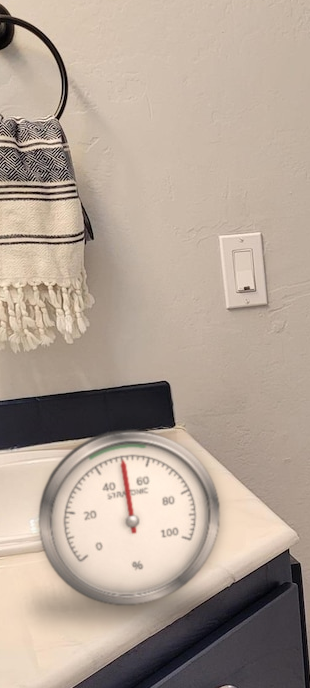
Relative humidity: 50 %
